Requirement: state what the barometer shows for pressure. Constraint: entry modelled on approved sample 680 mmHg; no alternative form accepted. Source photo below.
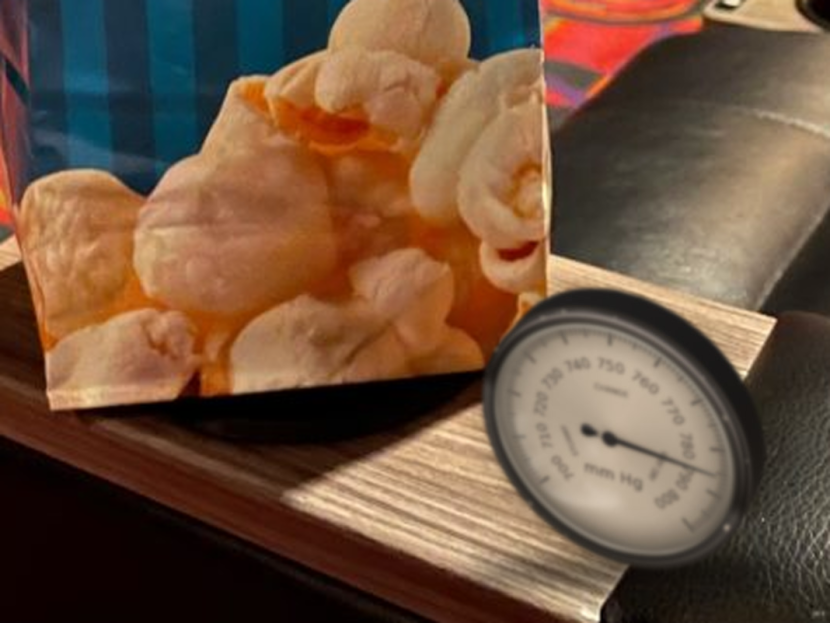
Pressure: 785 mmHg
